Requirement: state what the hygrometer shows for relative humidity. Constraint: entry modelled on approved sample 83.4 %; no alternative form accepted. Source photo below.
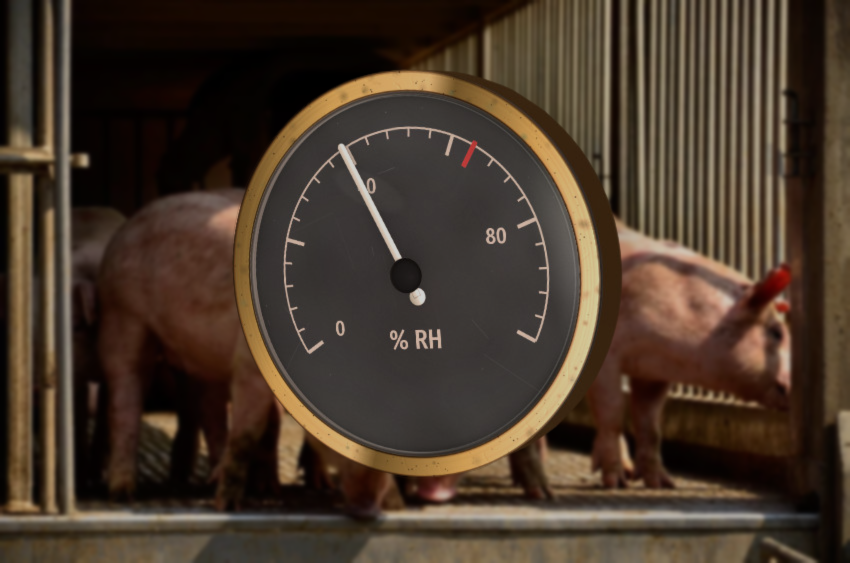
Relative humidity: 40 %
